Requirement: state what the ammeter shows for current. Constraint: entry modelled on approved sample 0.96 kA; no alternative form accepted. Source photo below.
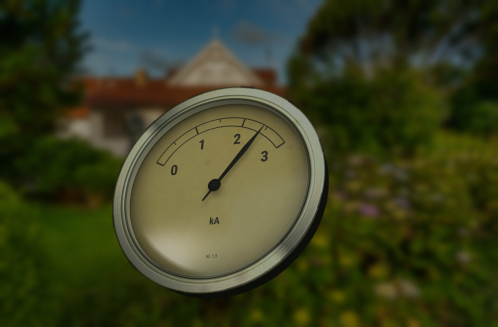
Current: 2.5 kA
